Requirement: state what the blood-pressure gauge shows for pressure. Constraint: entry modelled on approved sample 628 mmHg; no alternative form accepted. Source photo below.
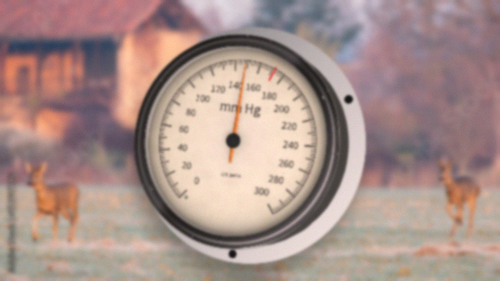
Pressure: 150 mmHg
